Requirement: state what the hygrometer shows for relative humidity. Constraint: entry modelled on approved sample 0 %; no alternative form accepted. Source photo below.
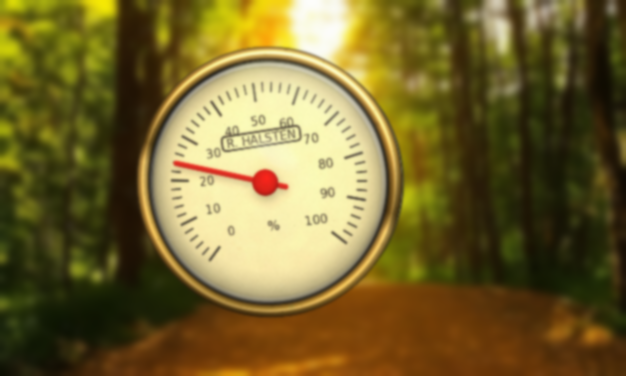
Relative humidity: 24 %
